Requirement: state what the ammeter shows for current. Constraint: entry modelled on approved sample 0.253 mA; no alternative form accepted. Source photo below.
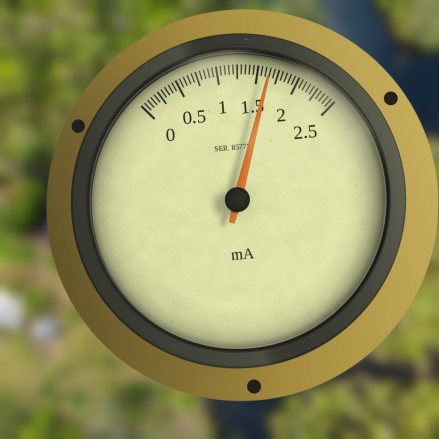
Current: 1.65 mA
